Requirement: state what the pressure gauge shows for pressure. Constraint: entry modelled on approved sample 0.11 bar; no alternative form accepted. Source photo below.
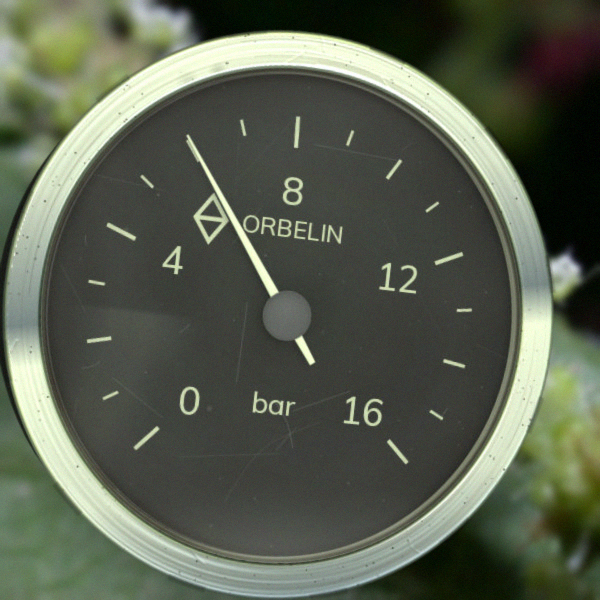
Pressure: 6 bar
